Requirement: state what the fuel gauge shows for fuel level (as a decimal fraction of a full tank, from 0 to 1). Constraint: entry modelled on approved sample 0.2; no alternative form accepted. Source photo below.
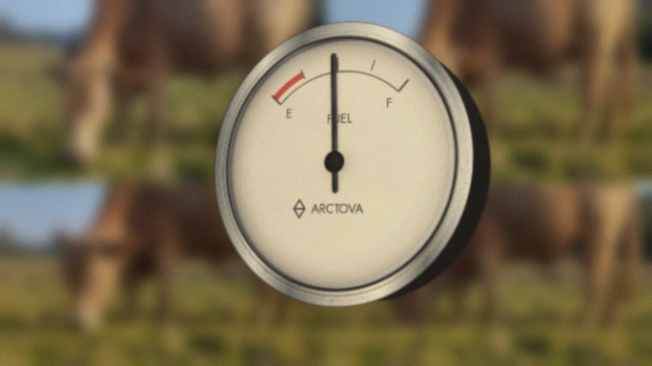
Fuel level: 0.5
